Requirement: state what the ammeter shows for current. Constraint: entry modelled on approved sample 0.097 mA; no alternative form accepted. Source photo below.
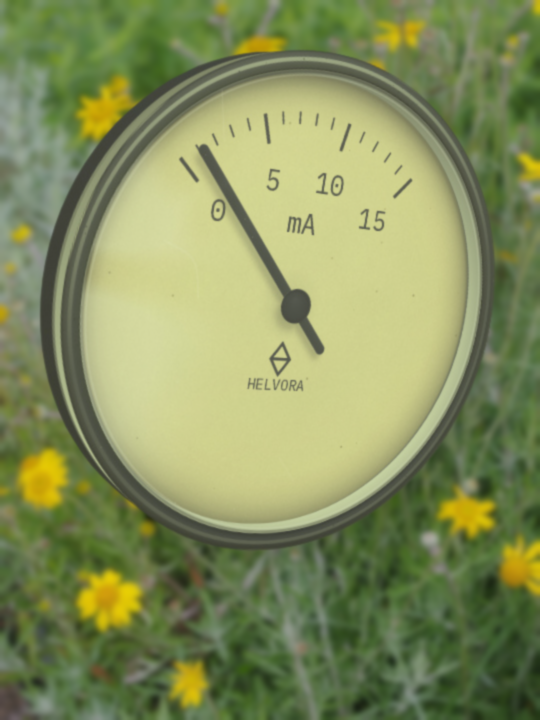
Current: 1 mA
